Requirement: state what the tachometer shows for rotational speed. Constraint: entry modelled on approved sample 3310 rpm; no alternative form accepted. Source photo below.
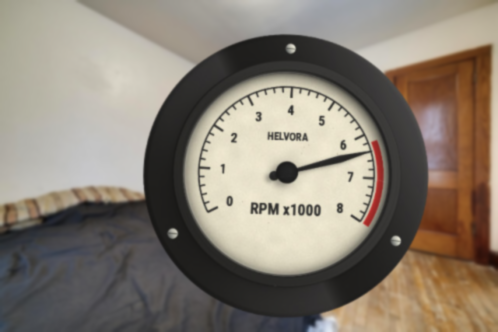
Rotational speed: 6400 rpm
